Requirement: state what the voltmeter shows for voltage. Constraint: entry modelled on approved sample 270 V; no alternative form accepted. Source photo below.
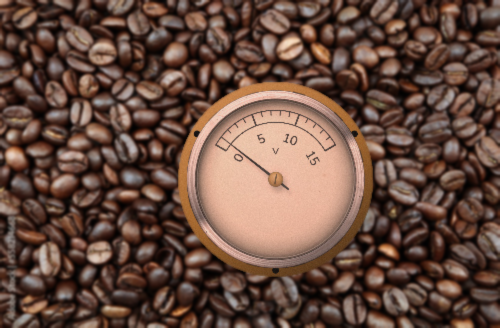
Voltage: 1 V
